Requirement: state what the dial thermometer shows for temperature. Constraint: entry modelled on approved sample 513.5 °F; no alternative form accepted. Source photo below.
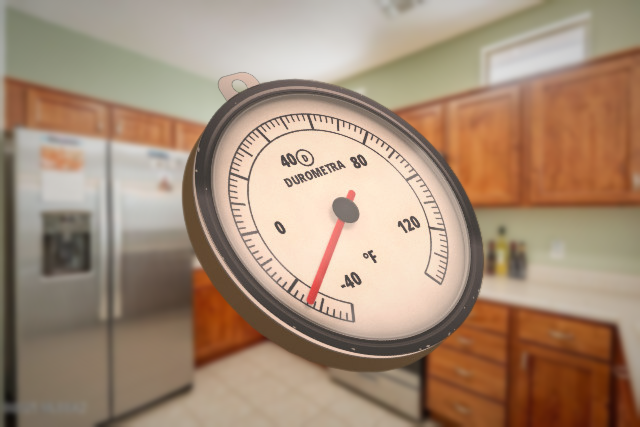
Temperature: -26 °F
